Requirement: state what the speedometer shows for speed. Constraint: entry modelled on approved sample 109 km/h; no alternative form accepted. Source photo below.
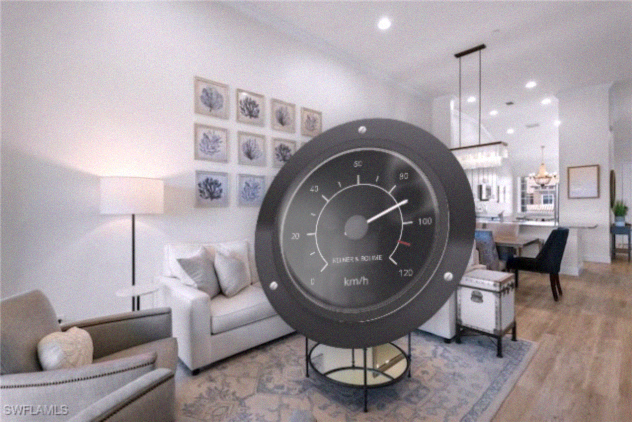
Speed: 90 km/h
